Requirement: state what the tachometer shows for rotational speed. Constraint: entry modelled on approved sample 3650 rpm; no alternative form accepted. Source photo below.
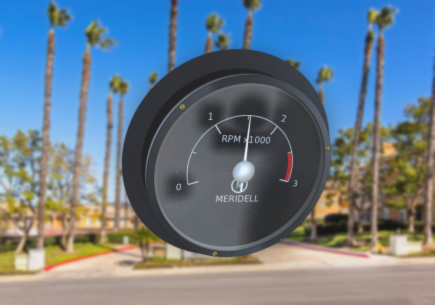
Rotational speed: 1500 rpm
